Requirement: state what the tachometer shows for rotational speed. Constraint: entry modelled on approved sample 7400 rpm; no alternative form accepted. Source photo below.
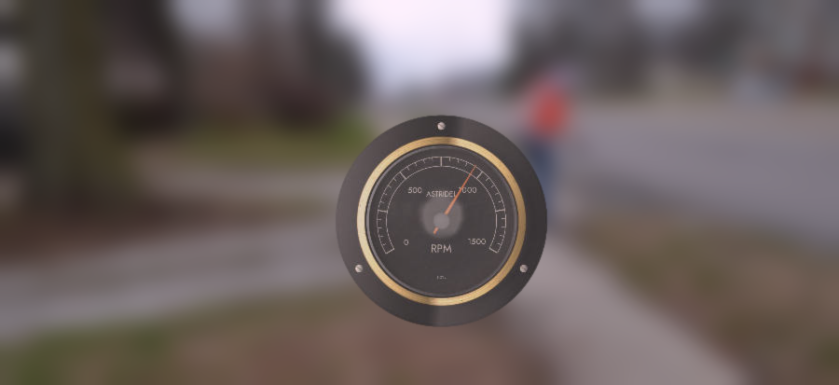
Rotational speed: 950 rpm
